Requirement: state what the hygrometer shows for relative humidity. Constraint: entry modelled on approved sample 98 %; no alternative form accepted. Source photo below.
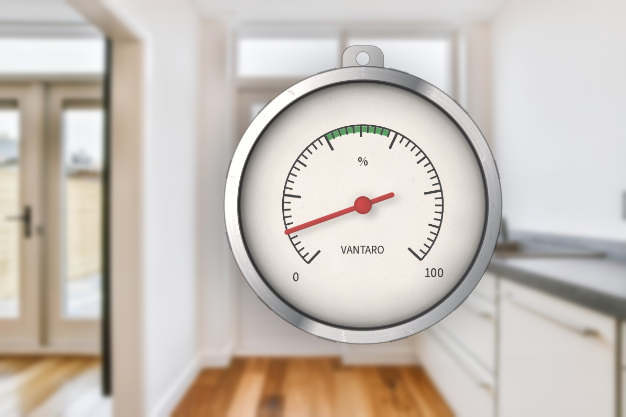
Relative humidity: 10 %
